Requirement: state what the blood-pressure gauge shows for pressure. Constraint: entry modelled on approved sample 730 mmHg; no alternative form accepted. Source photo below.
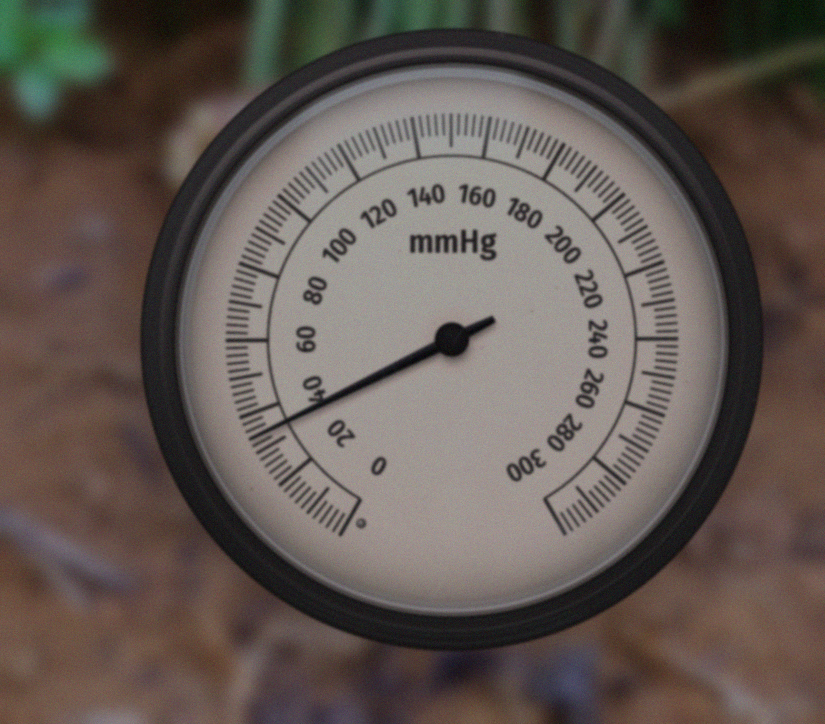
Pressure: 34 mmHg
